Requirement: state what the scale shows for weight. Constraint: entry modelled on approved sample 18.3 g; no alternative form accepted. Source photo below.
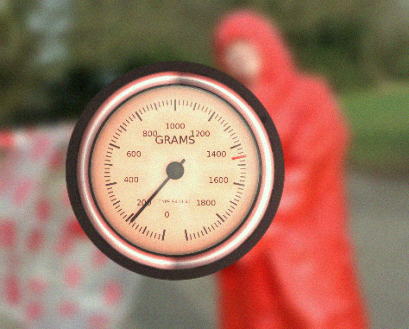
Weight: 180 g
